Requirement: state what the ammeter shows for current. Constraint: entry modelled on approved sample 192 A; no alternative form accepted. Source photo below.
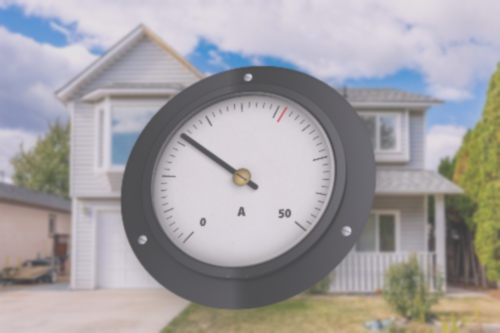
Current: 16 A
